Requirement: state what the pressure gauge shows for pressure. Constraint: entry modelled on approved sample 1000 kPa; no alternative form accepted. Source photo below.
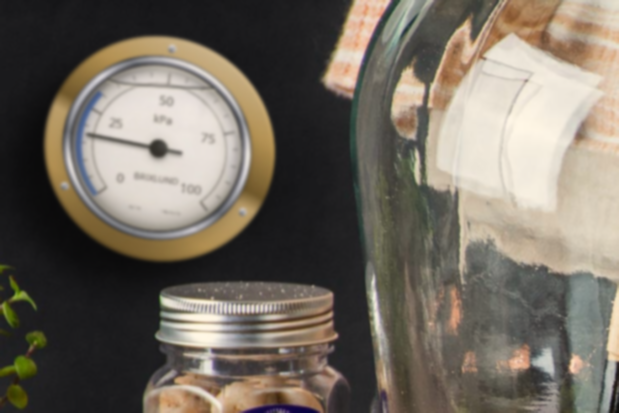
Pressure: 17.5 kPa
